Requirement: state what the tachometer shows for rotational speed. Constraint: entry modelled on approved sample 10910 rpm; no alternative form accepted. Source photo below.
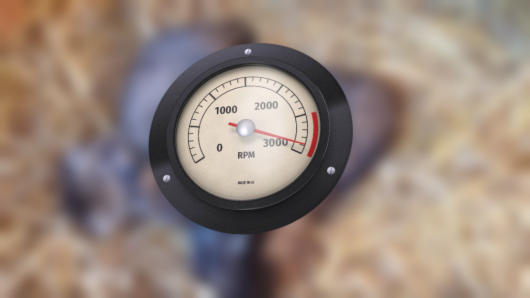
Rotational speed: 2900 rpm
